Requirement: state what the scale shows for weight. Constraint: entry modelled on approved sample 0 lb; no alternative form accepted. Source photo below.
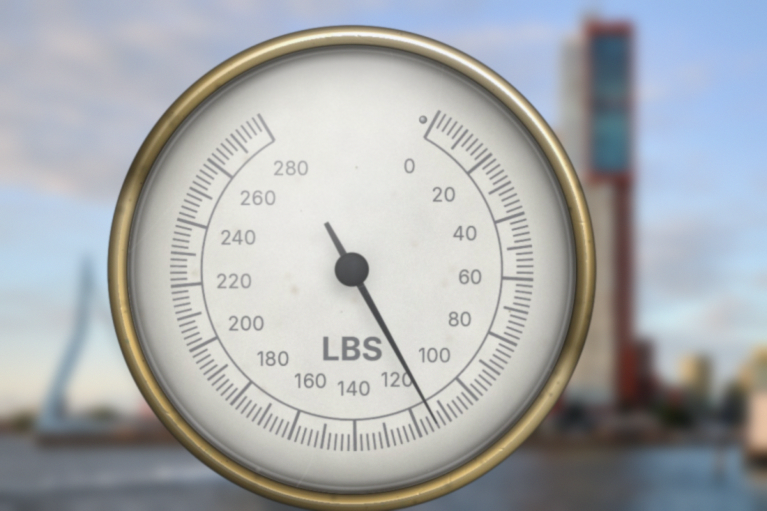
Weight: 114 lb
